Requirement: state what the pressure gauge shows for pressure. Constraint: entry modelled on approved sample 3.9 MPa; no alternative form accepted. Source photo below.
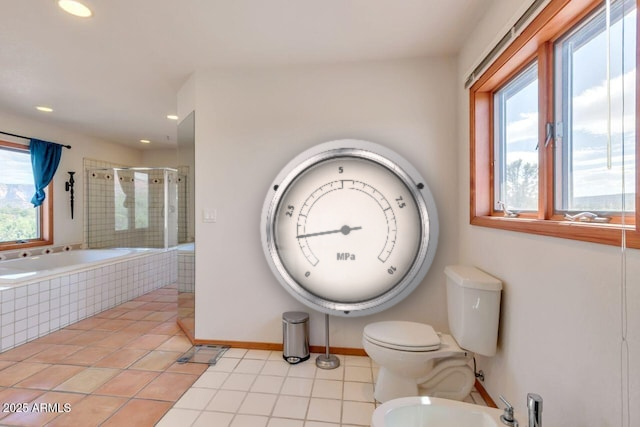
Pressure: 1.5 MPa
